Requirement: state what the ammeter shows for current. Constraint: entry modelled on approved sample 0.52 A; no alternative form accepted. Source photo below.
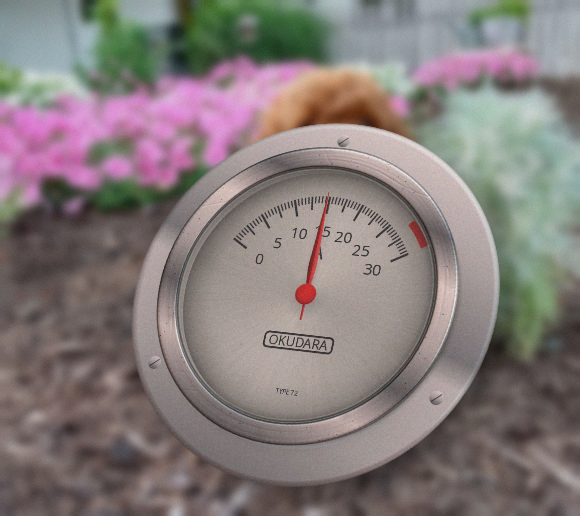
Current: 15 A
